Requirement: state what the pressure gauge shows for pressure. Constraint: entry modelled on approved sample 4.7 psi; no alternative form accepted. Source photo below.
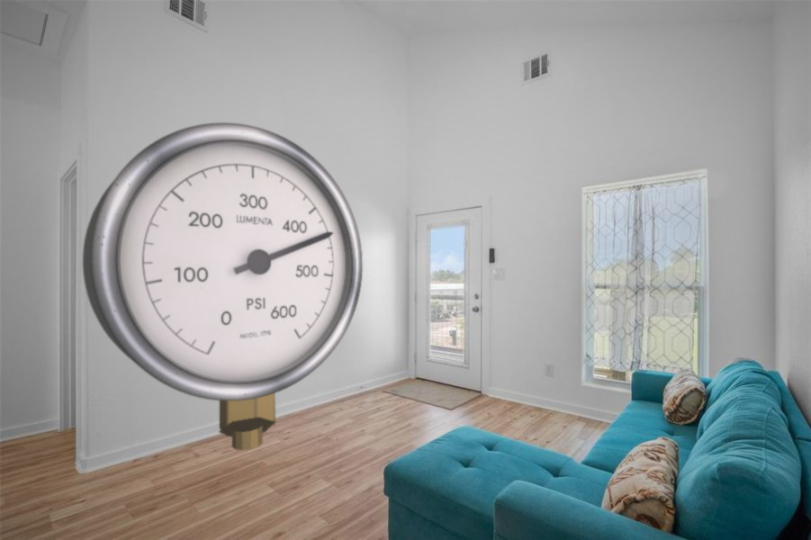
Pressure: 440 psi
